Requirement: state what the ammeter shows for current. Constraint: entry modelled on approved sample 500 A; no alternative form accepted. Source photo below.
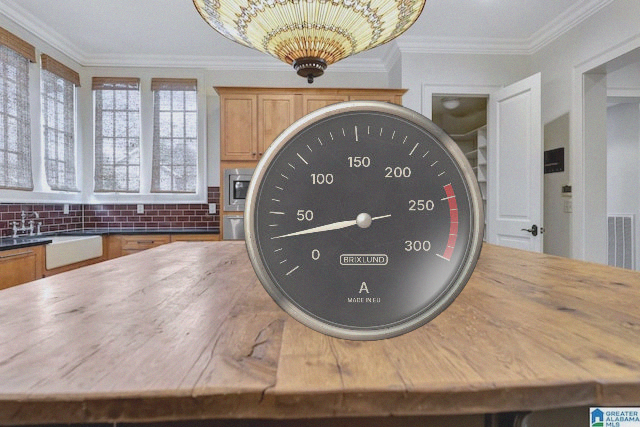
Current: 30 A
